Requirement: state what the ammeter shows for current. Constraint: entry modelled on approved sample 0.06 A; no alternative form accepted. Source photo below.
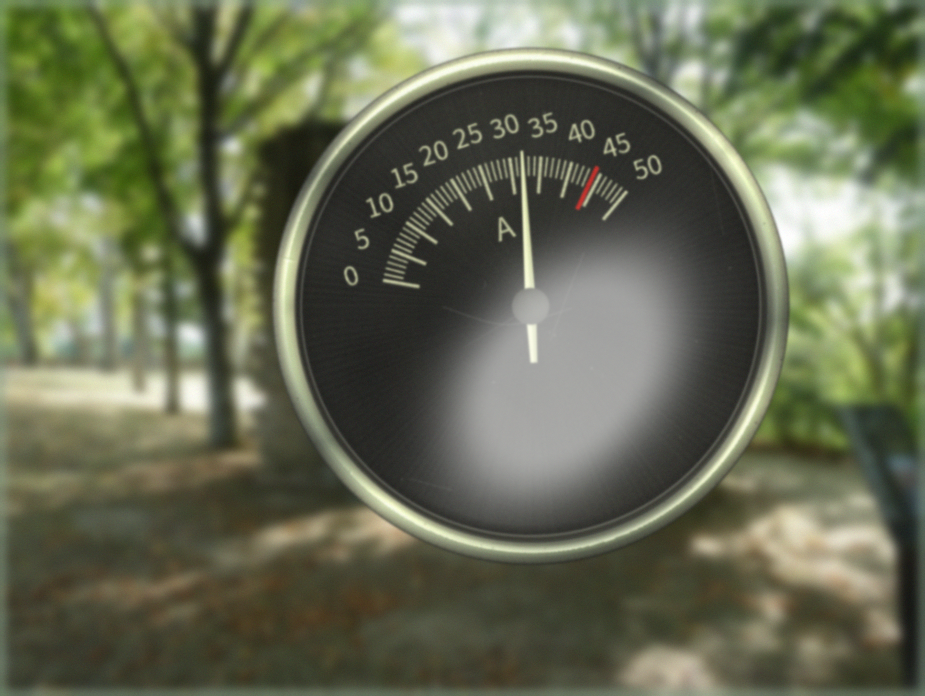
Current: 32 A
